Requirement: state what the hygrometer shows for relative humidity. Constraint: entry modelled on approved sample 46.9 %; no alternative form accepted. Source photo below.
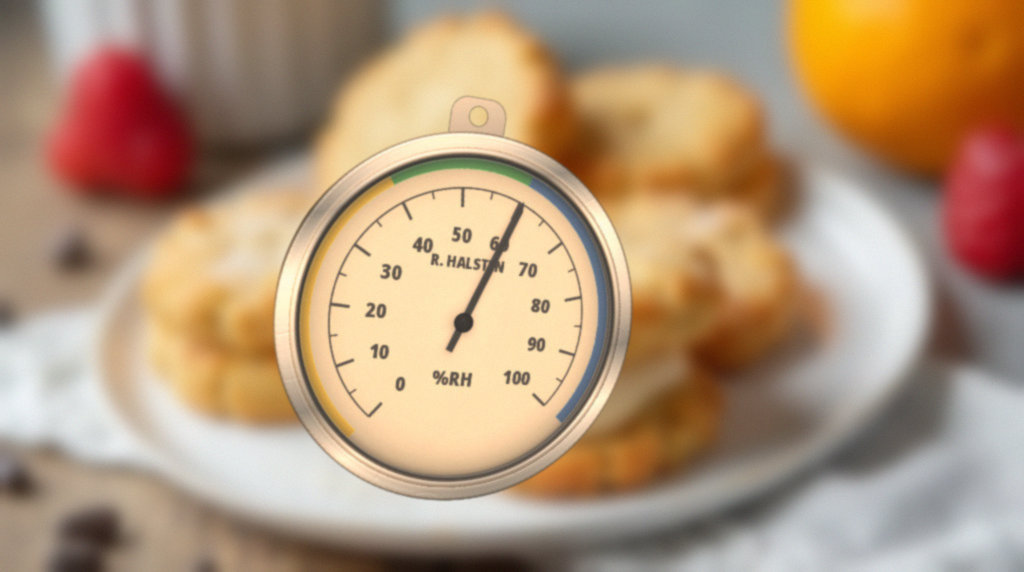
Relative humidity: 60 %
